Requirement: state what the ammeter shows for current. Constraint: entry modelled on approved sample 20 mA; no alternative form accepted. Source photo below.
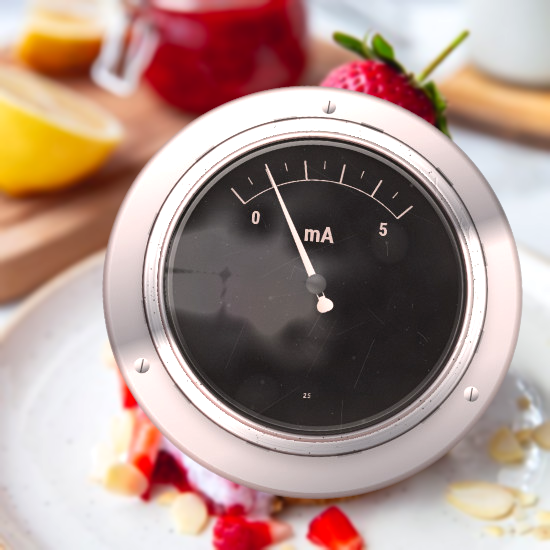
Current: 1 mA
